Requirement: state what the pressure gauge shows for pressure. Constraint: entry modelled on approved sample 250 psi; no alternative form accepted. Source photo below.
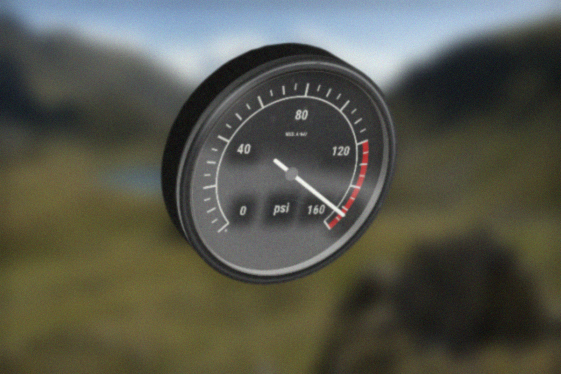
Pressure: 152.5 psi
